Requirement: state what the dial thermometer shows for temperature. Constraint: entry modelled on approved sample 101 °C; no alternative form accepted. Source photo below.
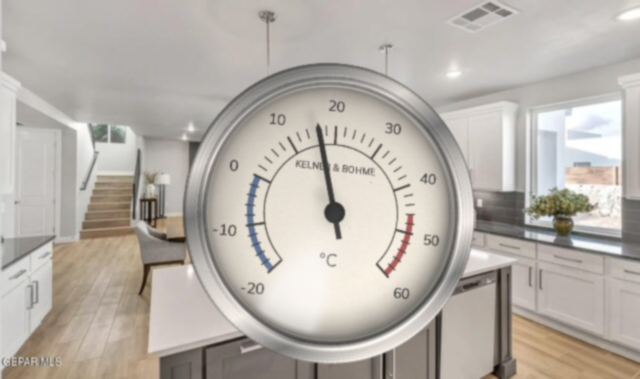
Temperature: 16 °C
